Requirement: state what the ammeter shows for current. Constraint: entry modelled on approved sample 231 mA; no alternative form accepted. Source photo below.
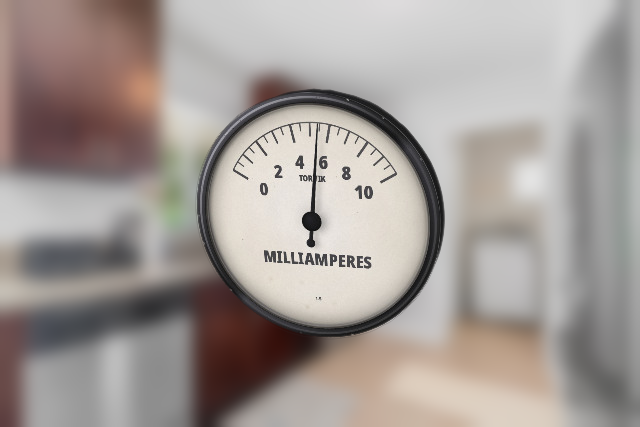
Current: 5.5 mA
